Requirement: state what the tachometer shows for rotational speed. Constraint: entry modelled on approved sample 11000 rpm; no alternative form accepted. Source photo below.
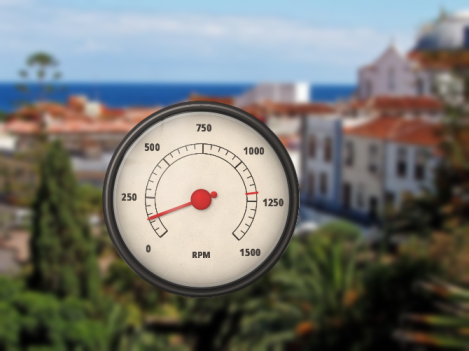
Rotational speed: 125 rpm
